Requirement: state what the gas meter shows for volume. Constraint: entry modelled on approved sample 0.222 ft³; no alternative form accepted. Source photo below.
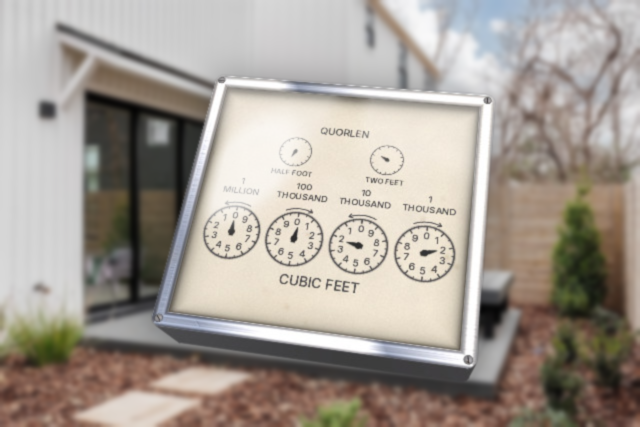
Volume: 2200 ft³
